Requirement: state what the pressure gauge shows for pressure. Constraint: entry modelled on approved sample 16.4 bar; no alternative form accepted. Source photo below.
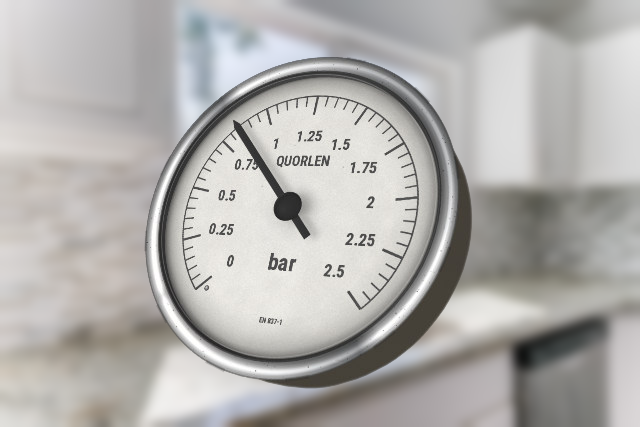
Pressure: 0.85 bar
